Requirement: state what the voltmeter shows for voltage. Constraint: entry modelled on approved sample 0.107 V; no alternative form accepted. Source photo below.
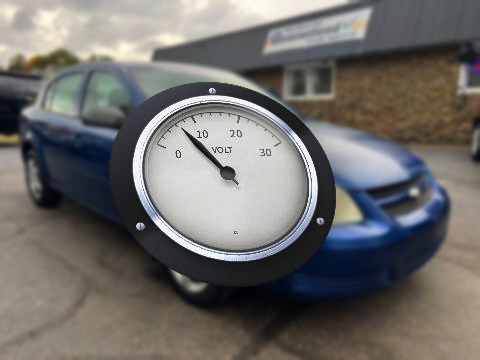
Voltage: 6 V
